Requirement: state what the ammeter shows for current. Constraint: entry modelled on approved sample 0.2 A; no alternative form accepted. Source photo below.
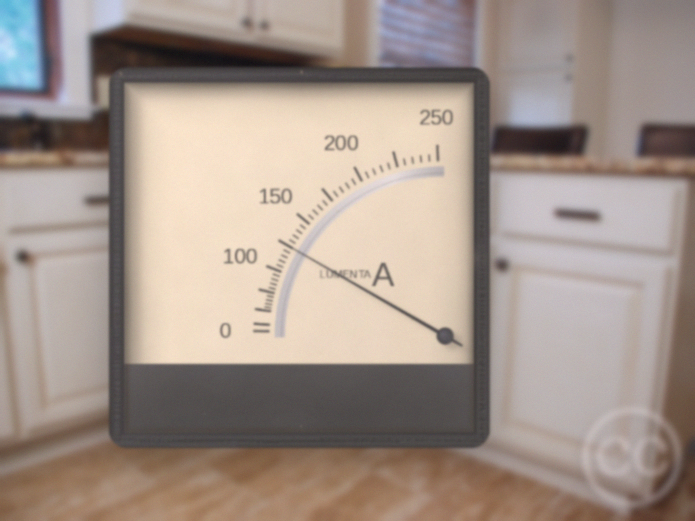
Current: 125 A
